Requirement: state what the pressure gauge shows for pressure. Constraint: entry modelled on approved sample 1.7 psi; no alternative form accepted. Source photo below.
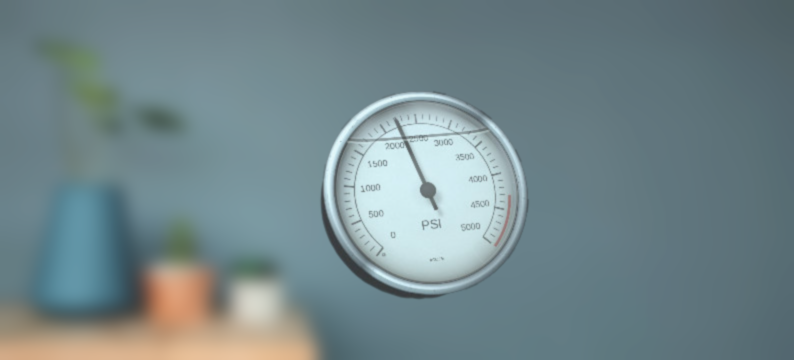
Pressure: 2200 psi
